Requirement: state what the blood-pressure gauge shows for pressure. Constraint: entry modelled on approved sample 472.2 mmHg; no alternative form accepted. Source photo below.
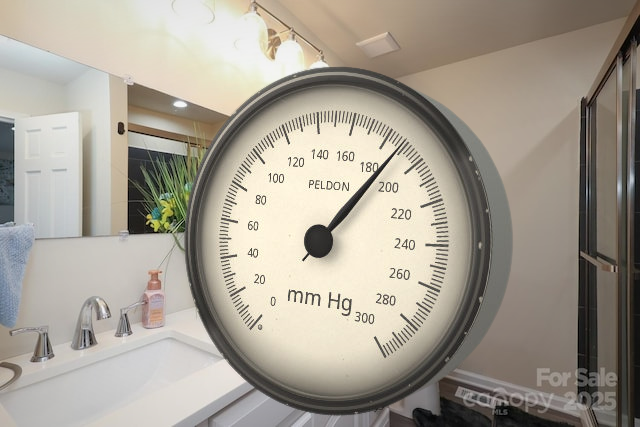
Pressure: 190 mmHg
